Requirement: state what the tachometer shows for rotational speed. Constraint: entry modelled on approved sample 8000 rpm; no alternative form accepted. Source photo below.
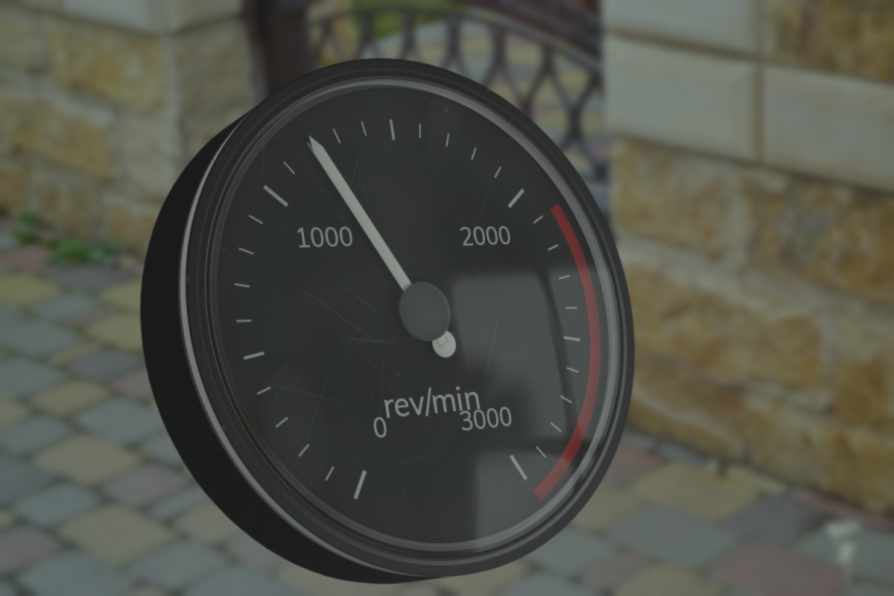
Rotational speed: 1200 rpm
